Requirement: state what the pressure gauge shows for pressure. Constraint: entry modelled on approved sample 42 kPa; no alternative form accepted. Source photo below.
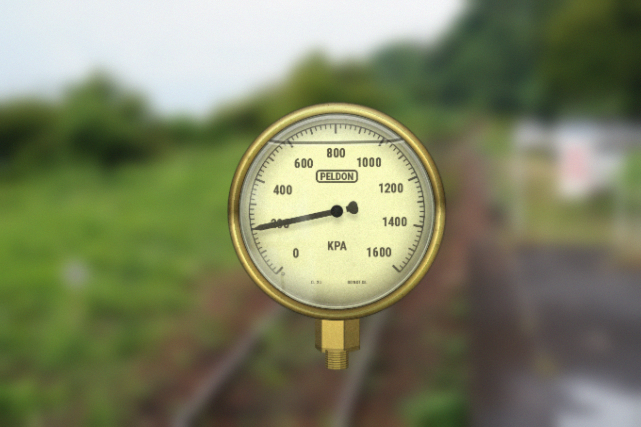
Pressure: 200 kPa
